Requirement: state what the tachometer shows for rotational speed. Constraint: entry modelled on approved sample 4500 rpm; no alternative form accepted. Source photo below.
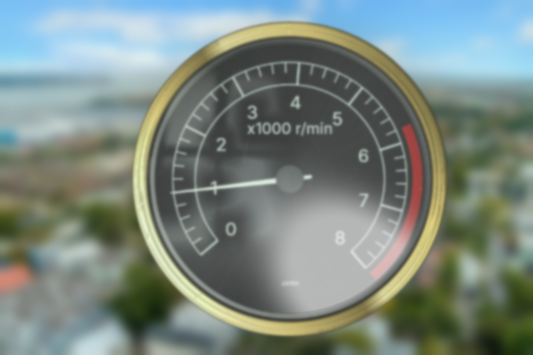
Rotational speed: 1000 rpm
